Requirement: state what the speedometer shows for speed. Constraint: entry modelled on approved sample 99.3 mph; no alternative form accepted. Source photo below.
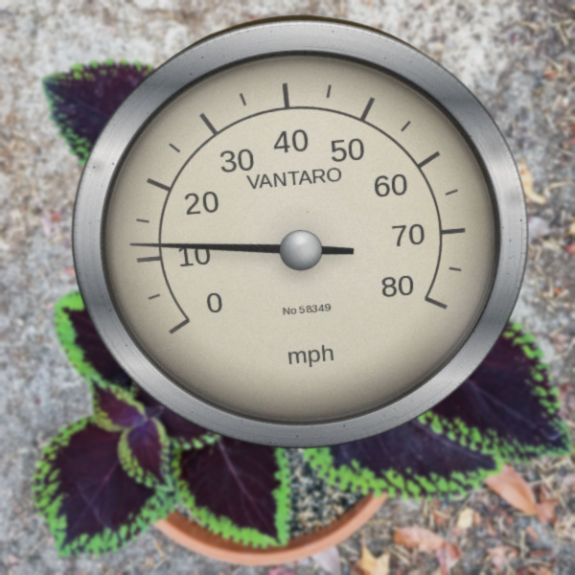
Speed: 12.5 mph
